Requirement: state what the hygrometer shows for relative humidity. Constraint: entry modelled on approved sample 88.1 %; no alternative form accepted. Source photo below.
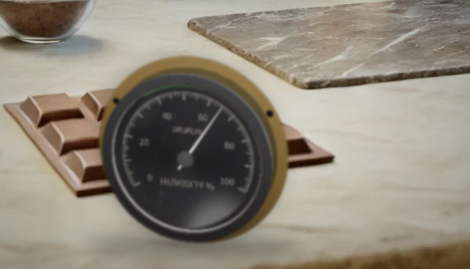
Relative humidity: 65 %
